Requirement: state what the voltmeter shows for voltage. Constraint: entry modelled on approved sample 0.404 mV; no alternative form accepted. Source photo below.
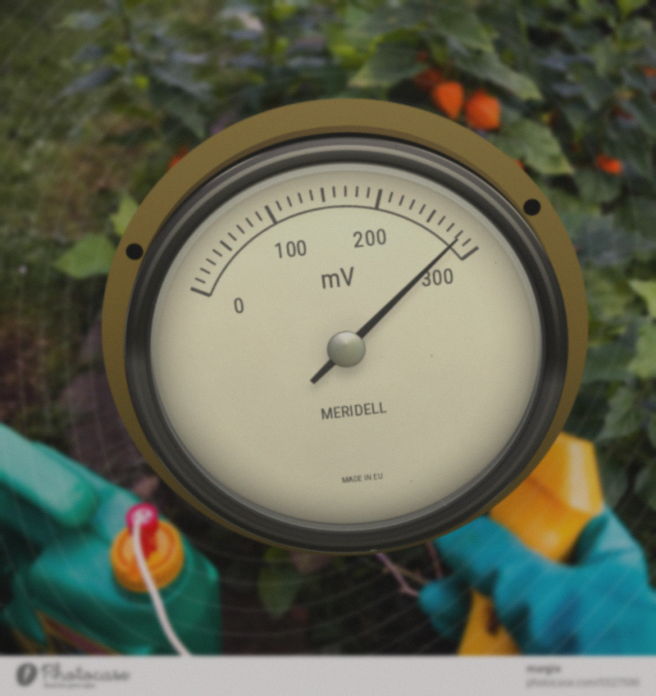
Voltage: 280 mV
